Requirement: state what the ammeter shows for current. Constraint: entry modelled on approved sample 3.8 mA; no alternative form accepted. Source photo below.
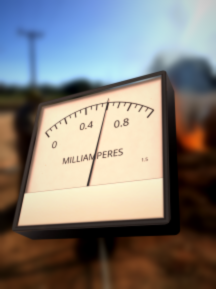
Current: 0.6 mA
